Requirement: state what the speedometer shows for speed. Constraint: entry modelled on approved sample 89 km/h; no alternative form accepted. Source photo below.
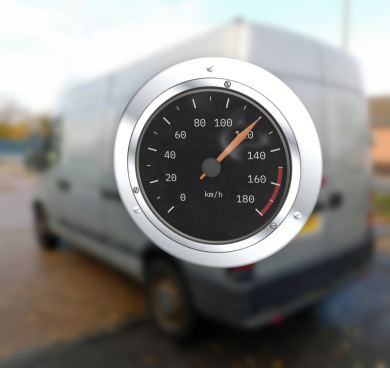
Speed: 120 km/h
